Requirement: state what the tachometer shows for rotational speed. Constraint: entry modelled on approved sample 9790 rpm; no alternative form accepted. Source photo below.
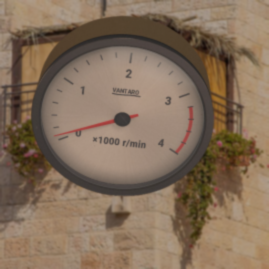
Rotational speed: 100 rpm
